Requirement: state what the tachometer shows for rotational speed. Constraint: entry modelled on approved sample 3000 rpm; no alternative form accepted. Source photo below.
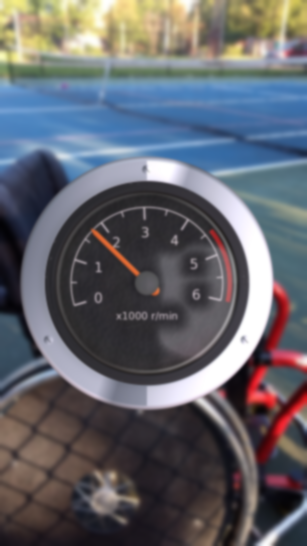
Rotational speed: 1750 rpm
